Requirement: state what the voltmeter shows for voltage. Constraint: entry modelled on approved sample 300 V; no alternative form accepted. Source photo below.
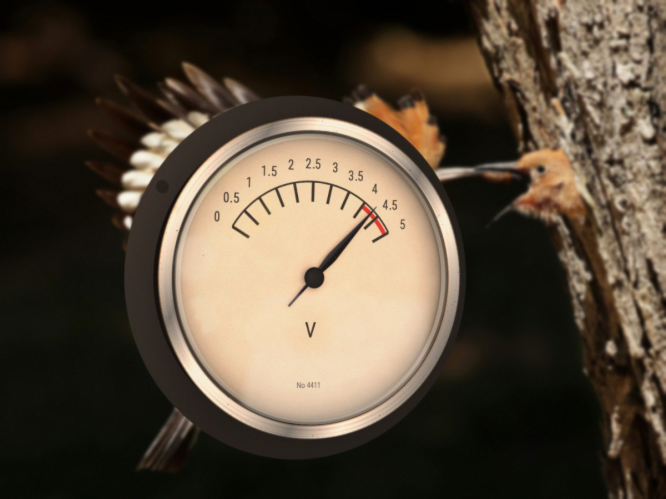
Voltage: 4.25 V
